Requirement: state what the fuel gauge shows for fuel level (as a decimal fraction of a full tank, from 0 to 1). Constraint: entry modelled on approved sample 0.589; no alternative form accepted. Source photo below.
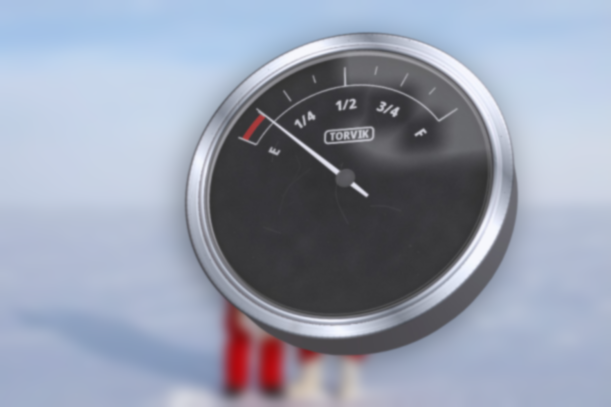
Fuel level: 0.125
